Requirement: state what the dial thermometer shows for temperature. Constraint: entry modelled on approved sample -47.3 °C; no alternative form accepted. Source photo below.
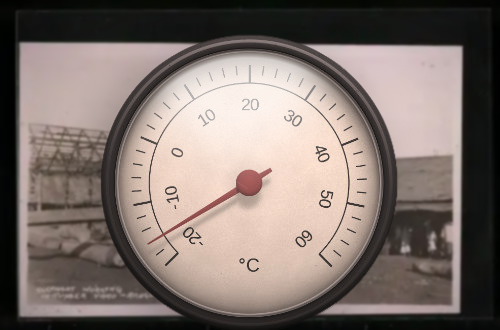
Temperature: -16 °C
